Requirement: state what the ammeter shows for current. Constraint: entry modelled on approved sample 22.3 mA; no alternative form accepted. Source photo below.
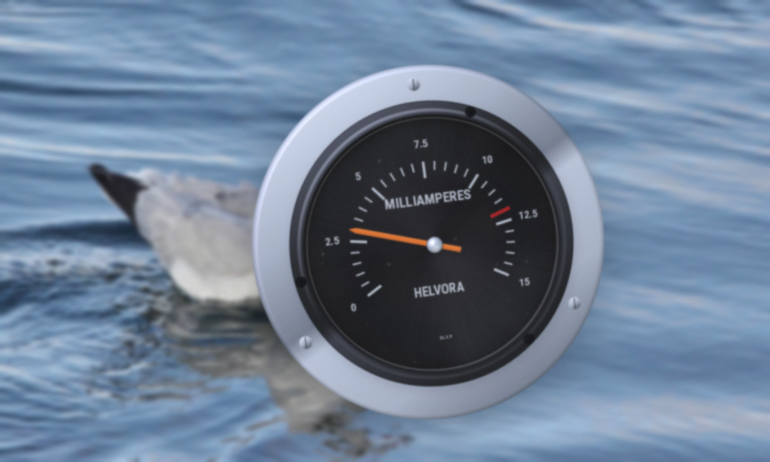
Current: 3 mA
